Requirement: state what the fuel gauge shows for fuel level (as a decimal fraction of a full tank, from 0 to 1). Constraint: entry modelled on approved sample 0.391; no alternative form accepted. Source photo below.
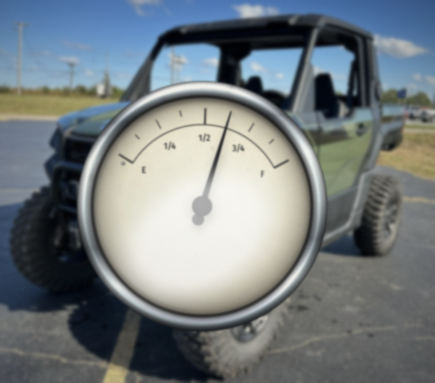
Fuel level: 0.625
